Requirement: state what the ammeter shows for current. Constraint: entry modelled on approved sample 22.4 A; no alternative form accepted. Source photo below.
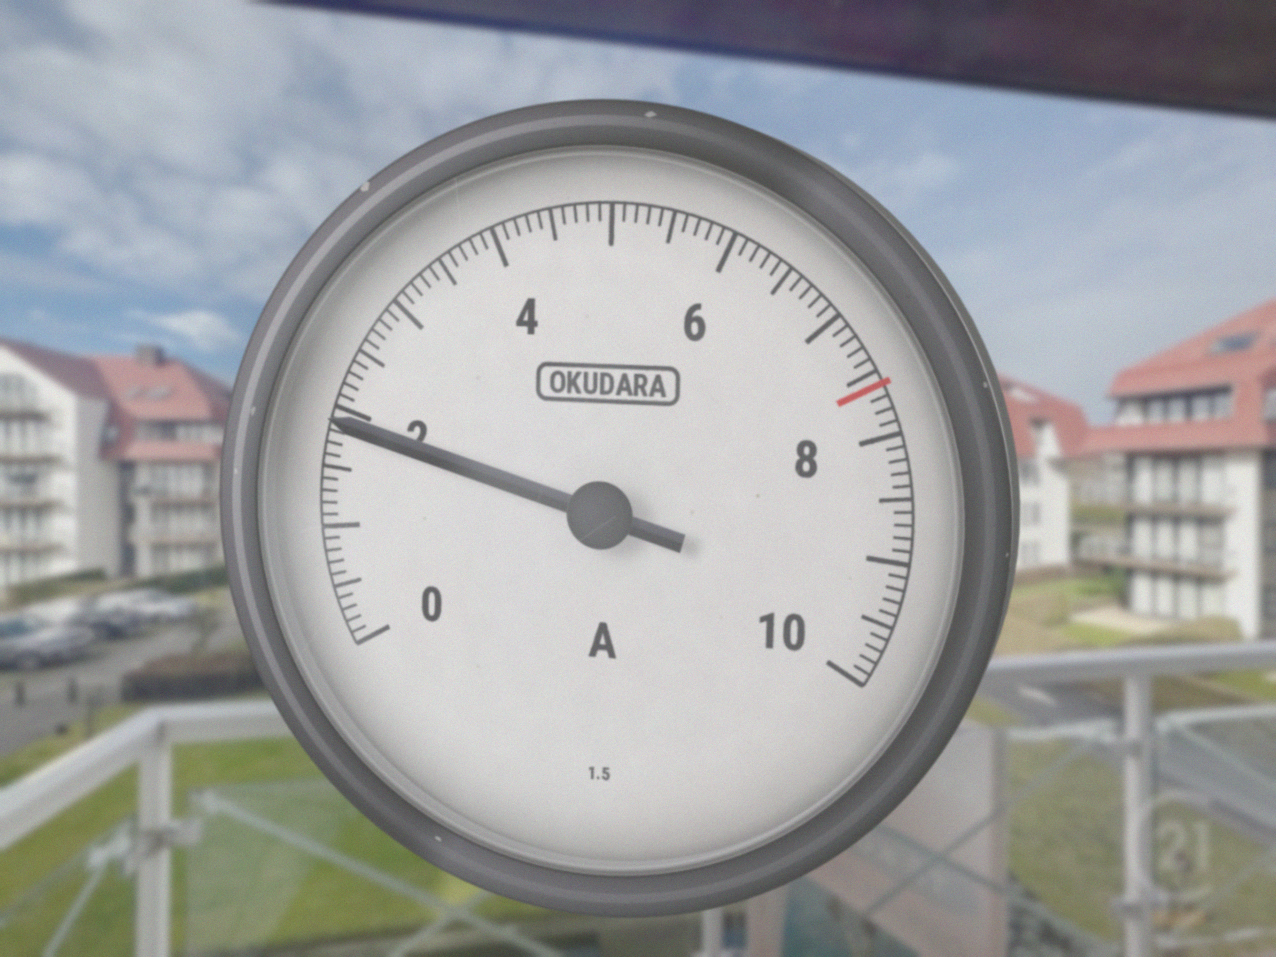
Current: 1.9 A
